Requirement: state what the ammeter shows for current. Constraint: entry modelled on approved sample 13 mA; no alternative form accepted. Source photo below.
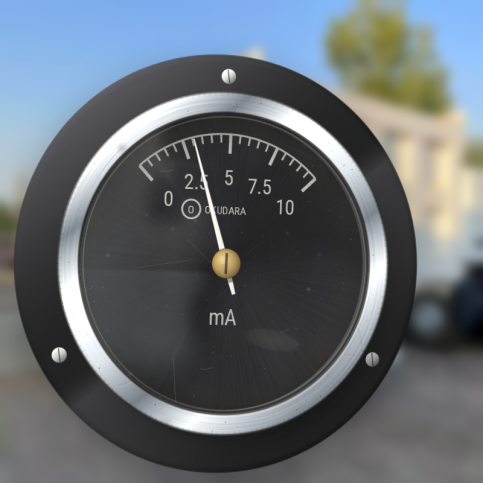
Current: 3 mA
